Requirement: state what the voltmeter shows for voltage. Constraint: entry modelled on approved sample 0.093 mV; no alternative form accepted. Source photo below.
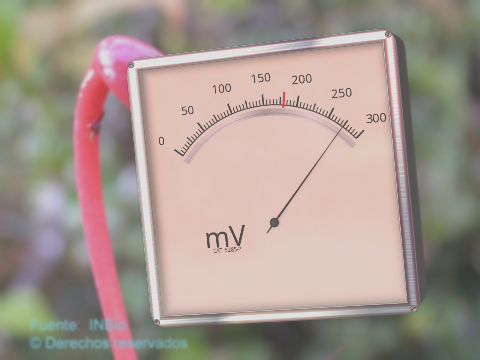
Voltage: 275 mV
